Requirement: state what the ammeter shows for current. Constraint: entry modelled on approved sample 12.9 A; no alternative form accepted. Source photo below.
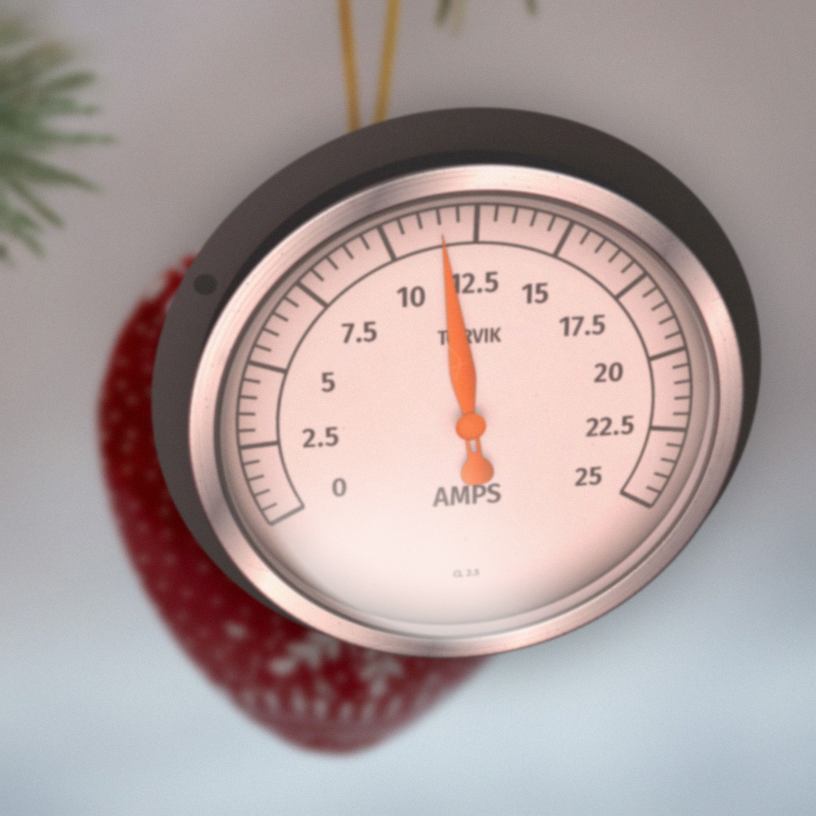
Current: 11.5 A
